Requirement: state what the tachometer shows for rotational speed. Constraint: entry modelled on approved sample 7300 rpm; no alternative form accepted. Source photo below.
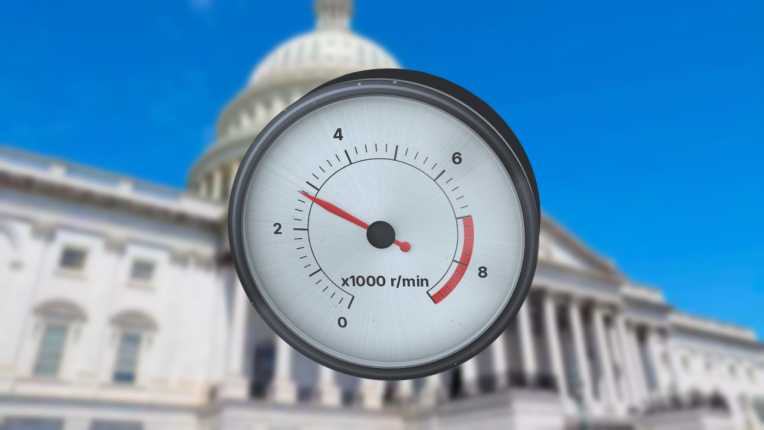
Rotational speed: 2800 rpm
